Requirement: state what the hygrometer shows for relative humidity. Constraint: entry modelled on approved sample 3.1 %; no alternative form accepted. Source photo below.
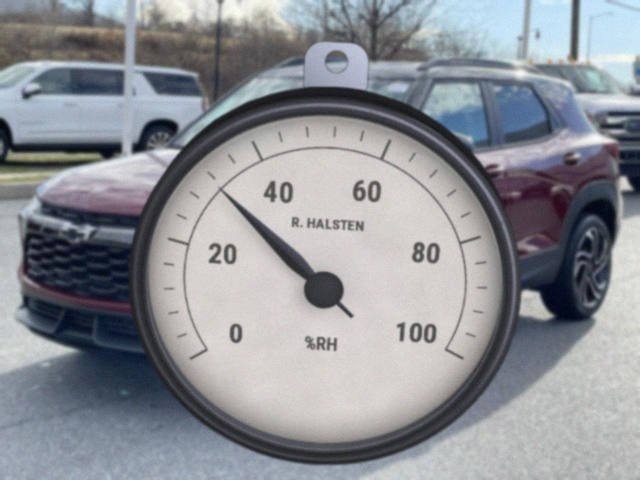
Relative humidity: 32 %
